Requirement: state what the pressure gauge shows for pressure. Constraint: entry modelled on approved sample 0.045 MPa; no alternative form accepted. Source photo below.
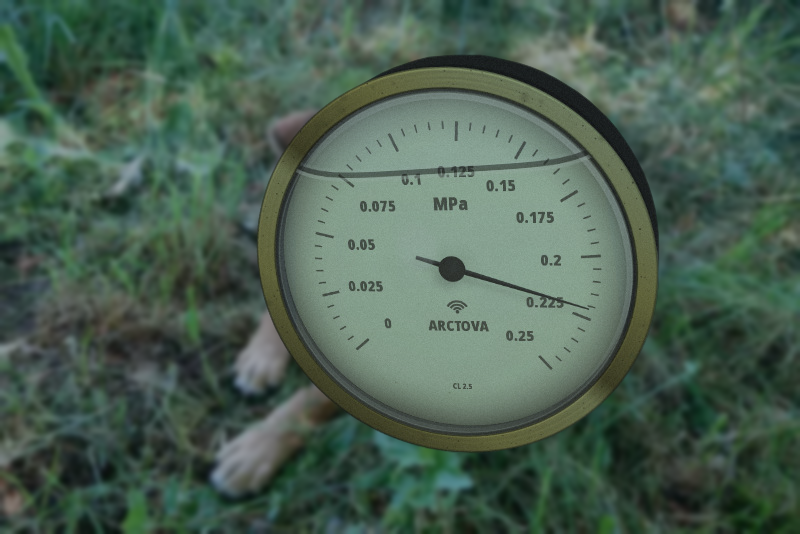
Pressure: 0.22 MPa
